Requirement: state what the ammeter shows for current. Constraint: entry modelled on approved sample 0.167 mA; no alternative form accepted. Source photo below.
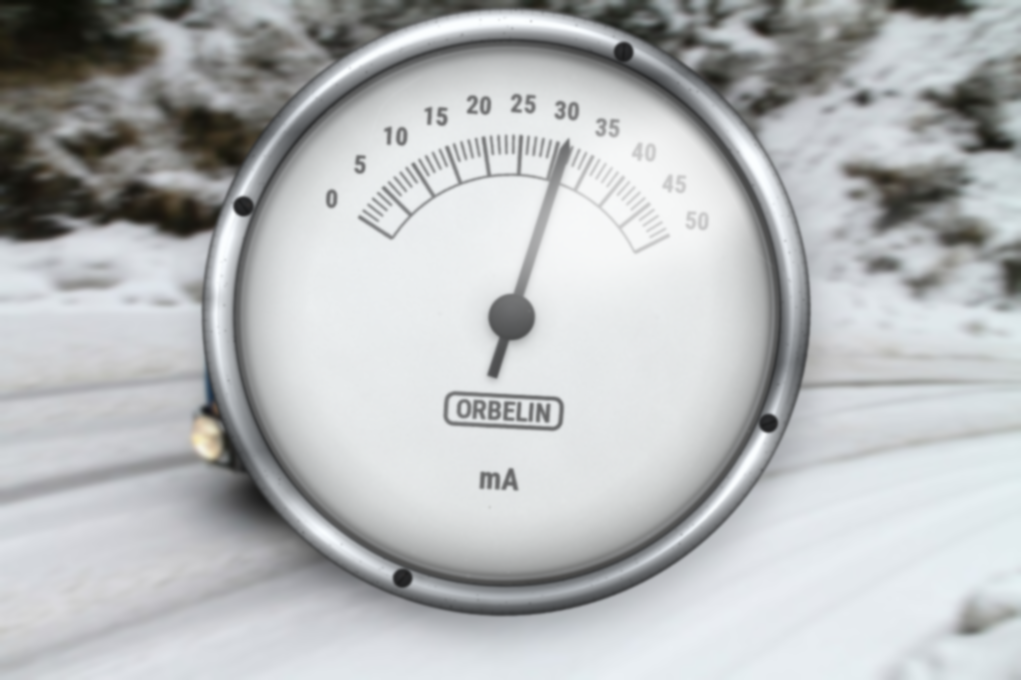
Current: 31 mA
